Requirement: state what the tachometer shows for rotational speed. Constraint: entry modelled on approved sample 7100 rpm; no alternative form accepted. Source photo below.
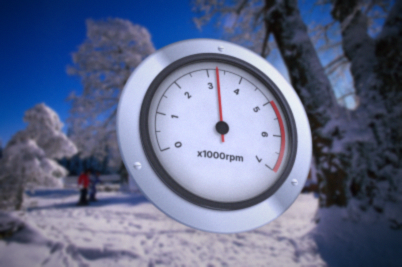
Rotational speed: 3250 rpm
